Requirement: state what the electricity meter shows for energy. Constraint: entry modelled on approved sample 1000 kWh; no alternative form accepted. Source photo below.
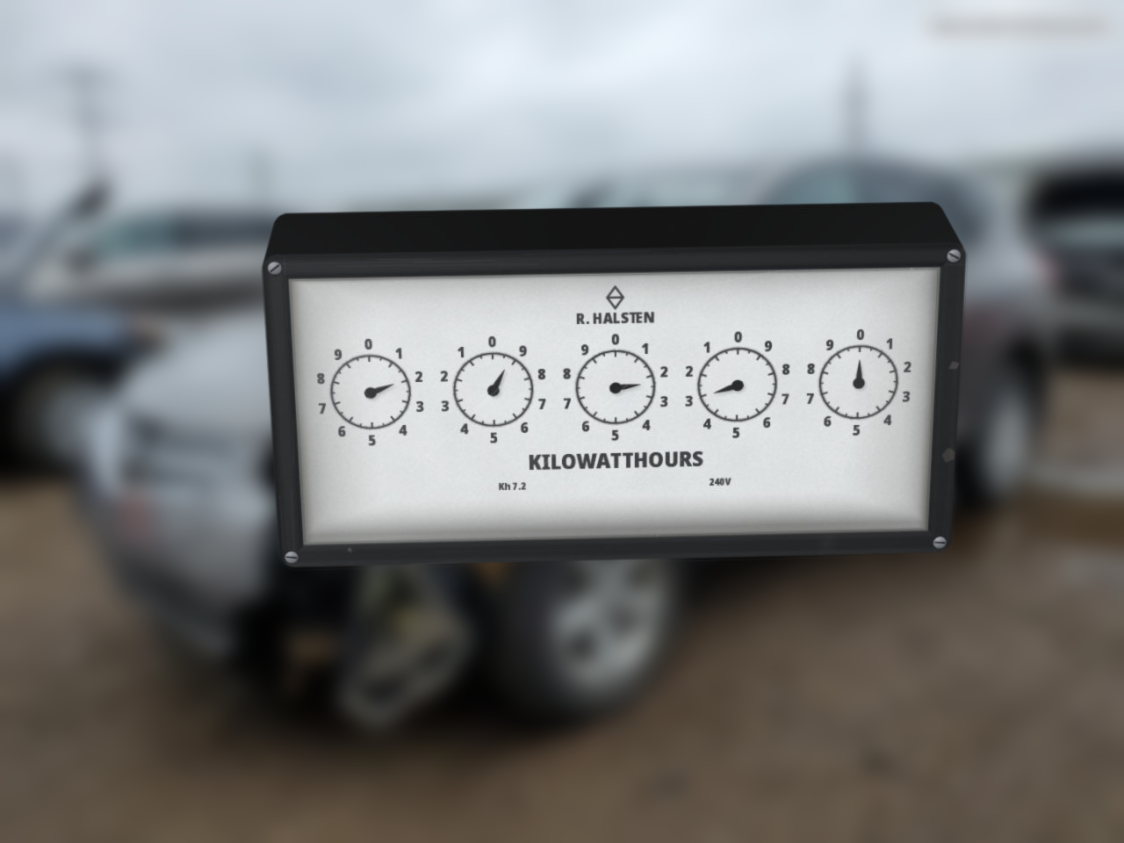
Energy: 19230 kWh
